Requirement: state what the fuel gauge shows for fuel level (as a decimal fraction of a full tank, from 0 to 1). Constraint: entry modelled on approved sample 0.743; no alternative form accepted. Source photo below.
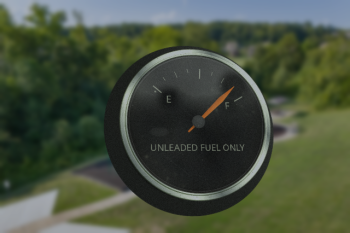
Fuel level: 0.875
